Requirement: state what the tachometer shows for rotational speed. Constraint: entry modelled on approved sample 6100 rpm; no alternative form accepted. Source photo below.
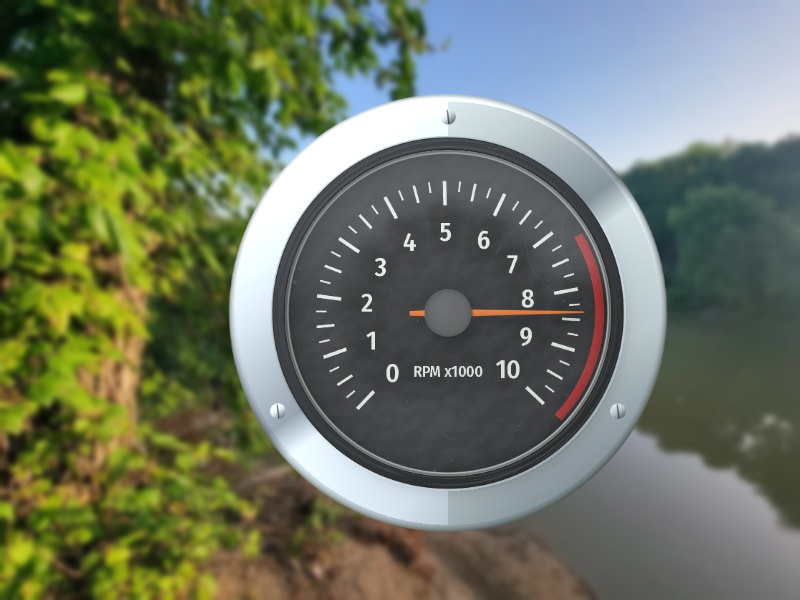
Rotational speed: 8375 rpm
